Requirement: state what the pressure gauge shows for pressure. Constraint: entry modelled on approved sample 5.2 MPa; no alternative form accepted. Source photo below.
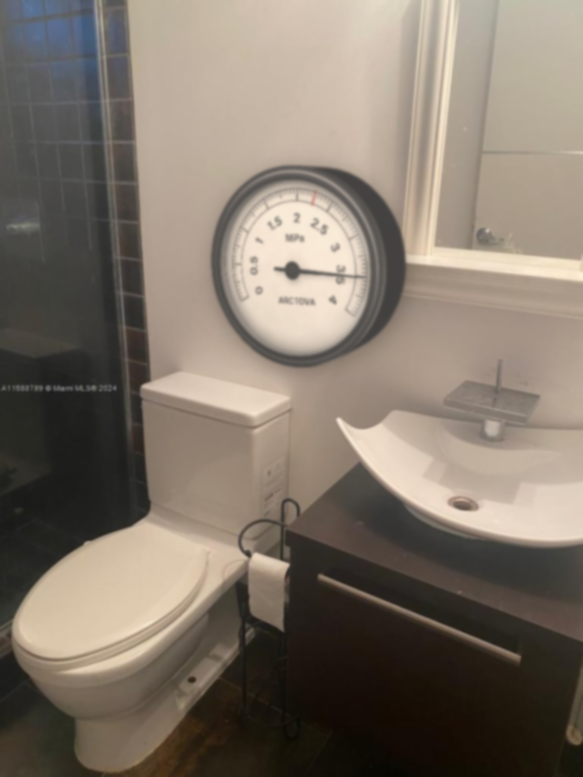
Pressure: 3.5 MPa
